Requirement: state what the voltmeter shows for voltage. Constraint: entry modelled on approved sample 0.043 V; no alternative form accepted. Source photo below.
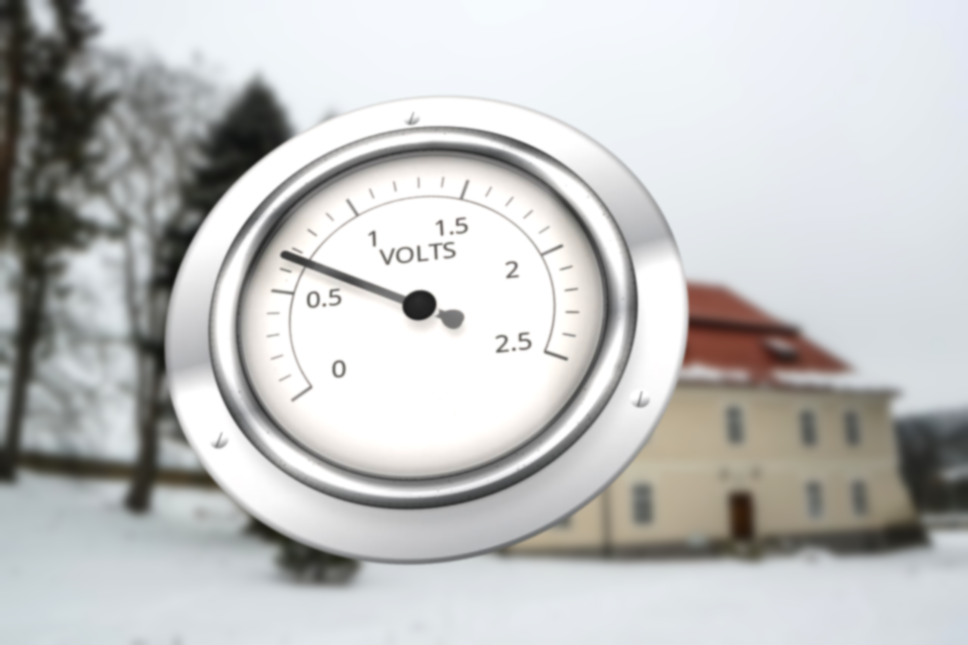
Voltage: 0.65 V
